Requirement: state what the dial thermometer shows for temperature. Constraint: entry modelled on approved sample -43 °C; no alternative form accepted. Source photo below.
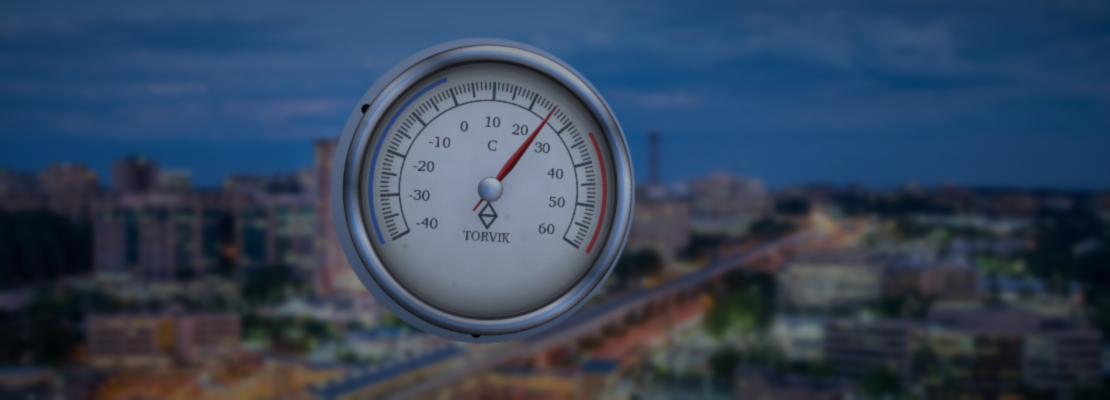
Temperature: 25 °C
